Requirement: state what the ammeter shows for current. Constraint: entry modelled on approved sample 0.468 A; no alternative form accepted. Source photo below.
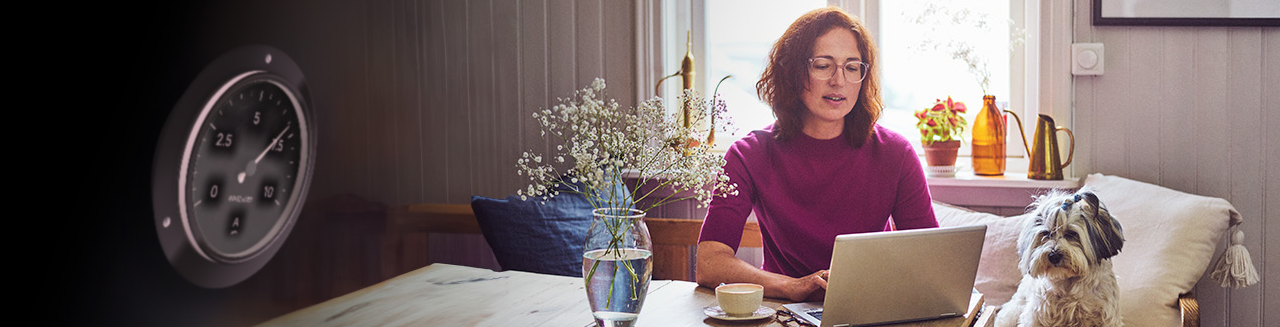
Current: 7 A
